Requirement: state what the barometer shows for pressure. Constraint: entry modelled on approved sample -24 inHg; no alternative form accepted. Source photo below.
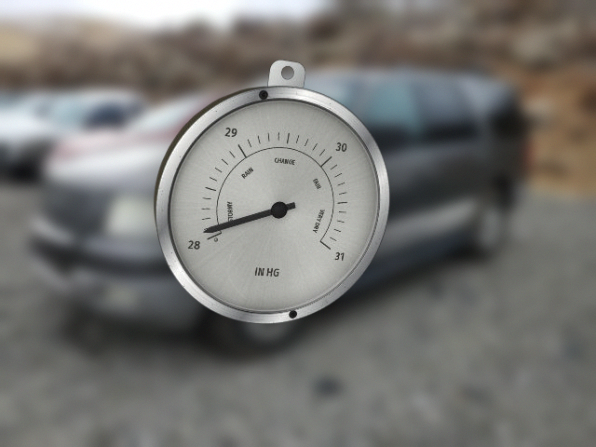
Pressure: 28.1 inHg
